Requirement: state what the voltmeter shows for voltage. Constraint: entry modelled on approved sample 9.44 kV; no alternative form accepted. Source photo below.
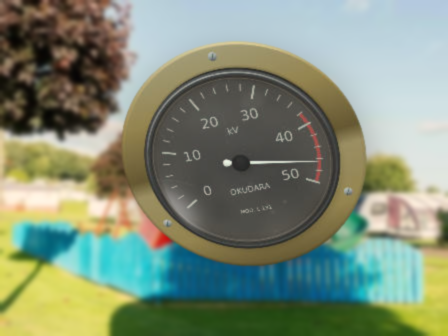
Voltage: 46 kV
